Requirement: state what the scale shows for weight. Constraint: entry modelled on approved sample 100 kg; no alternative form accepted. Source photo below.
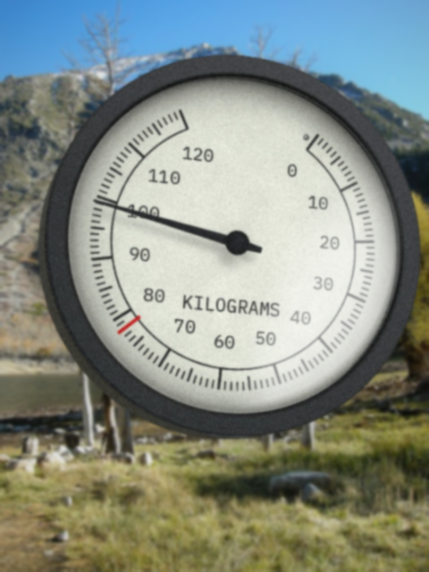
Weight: 99 kg
